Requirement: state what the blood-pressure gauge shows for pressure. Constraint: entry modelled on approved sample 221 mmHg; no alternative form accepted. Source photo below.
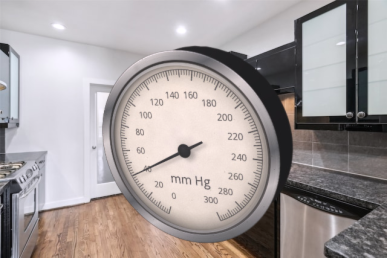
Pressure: 40 mmHg
